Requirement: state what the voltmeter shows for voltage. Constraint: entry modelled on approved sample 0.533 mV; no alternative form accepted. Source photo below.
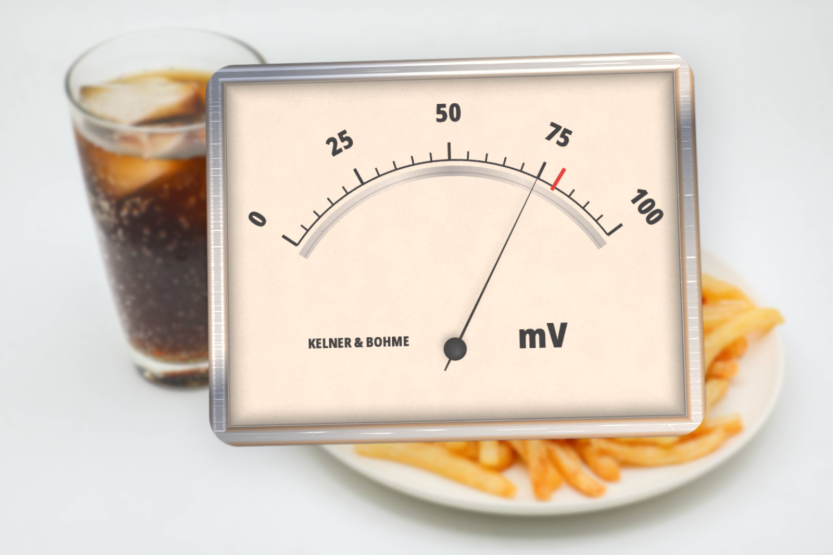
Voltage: 75 mV
